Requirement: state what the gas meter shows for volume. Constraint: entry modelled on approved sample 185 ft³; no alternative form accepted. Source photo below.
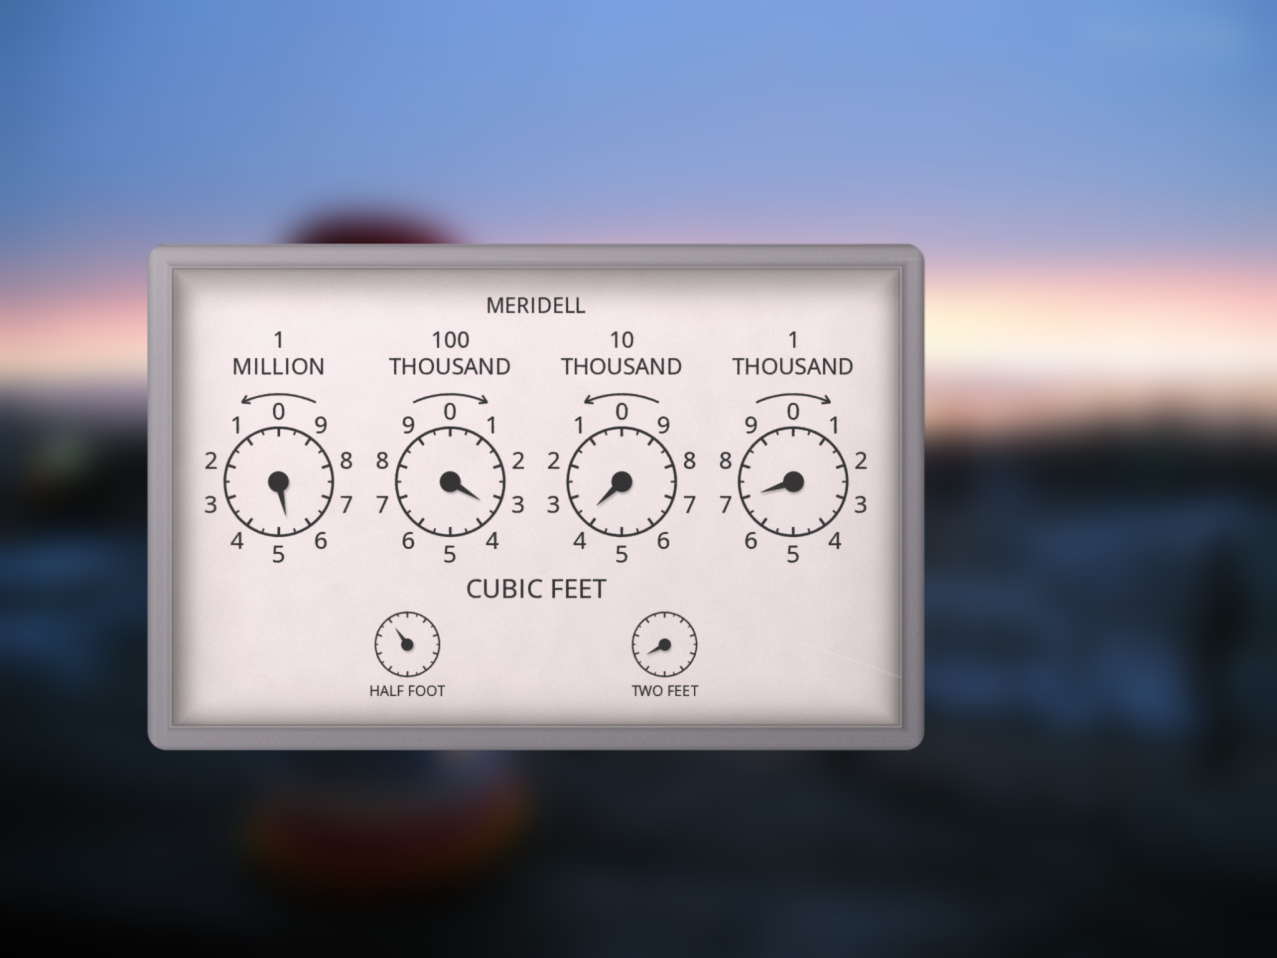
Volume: 533700 ft³
